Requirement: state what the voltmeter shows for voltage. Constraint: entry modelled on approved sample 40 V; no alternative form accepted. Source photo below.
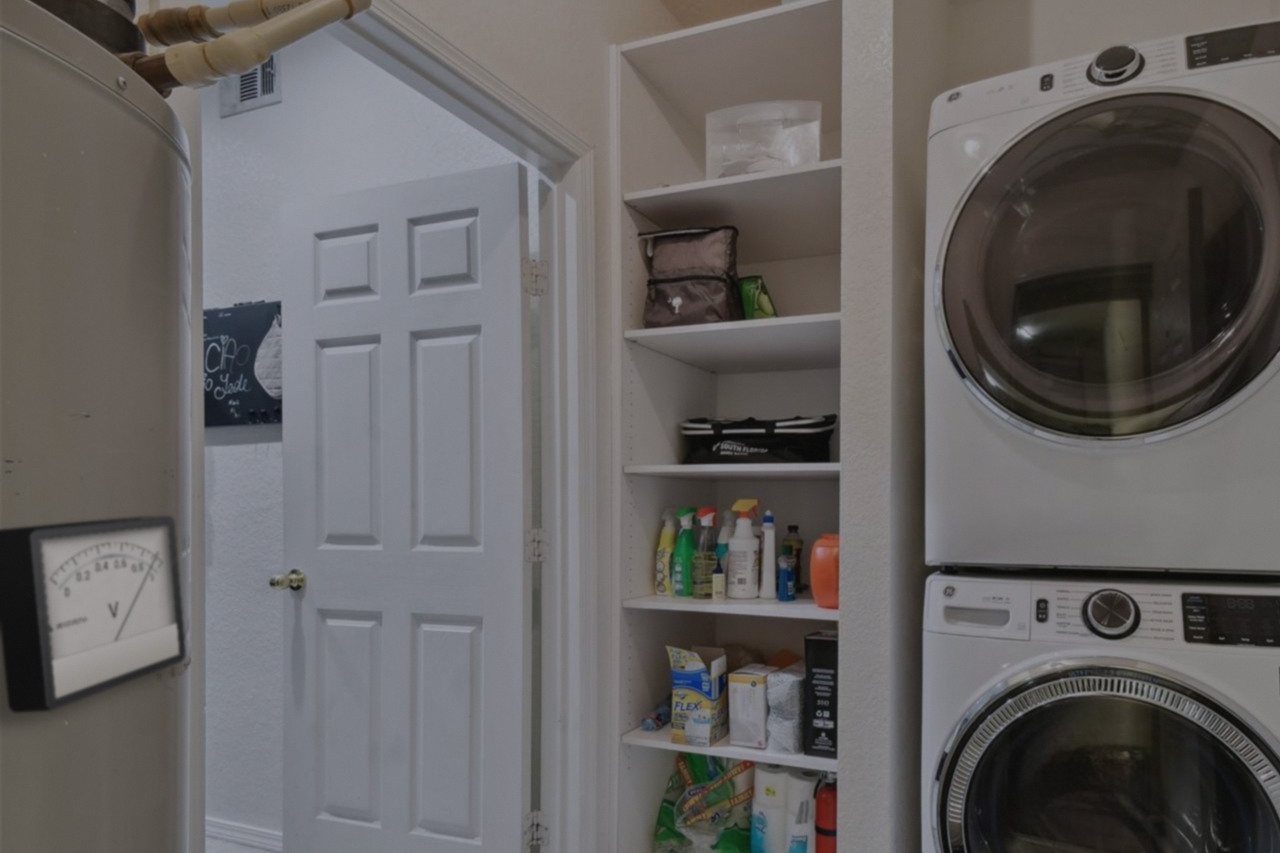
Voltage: 0.9 V
